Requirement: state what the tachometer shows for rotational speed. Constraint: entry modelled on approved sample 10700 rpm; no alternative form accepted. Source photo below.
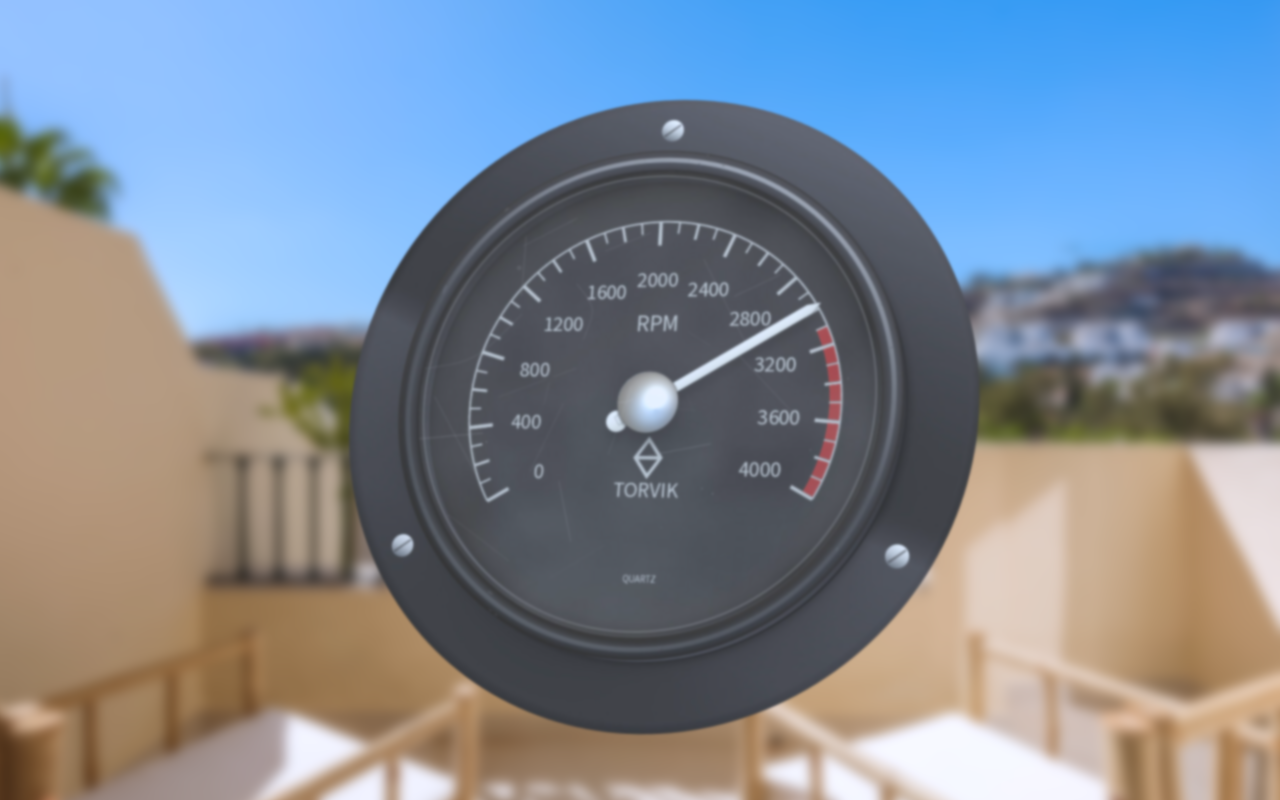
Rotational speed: 3000 rpm
